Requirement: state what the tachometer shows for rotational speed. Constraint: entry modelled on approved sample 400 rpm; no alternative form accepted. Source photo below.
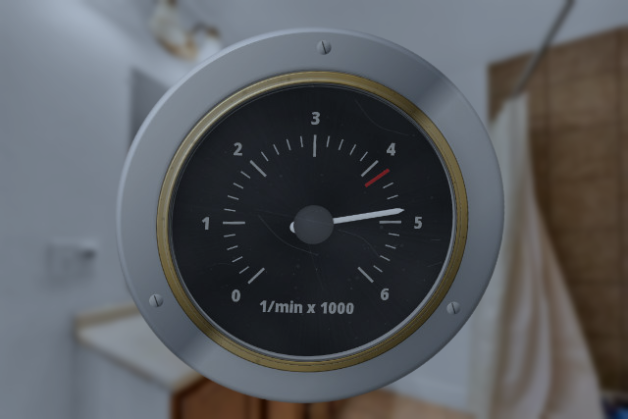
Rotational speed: 4800 rpm
